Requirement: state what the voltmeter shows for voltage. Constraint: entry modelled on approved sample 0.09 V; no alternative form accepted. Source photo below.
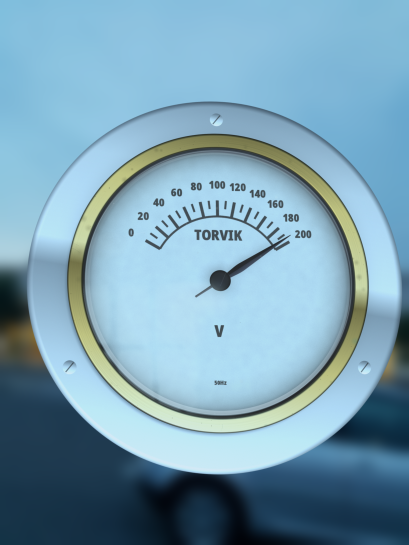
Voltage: 195 V
